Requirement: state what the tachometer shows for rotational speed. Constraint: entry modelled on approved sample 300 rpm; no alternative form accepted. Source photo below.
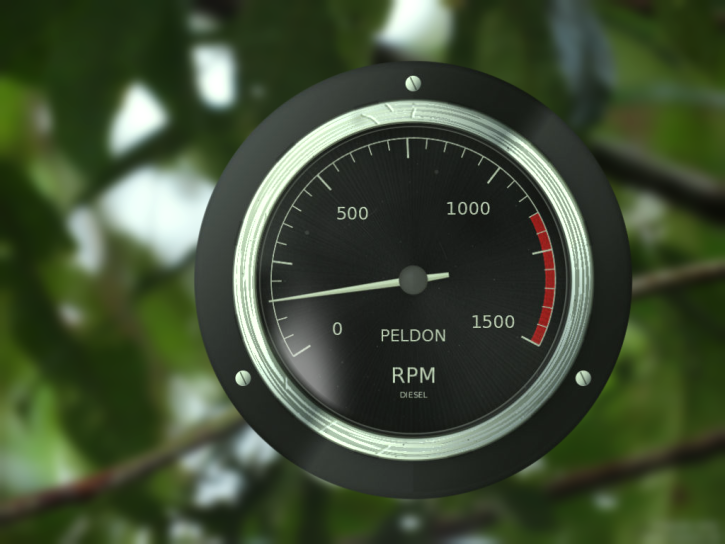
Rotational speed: 150 rpm
